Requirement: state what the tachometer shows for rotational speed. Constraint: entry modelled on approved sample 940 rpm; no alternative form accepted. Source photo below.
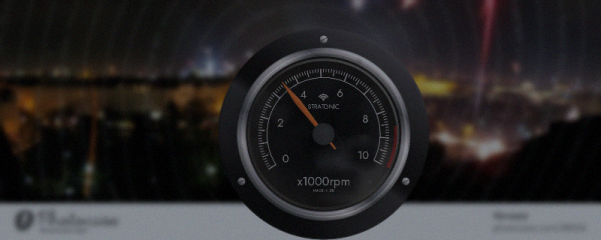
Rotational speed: 3500 rpm
